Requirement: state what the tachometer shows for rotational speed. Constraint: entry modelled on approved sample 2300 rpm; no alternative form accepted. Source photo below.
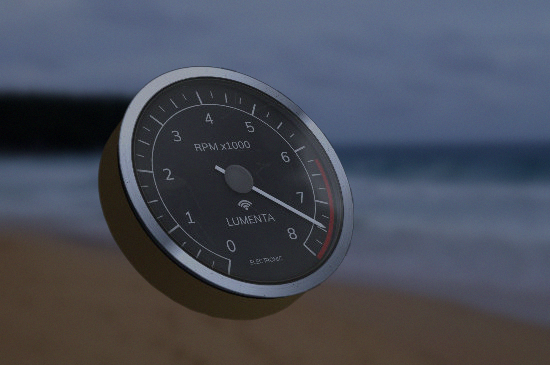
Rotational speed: 7500 rpm
